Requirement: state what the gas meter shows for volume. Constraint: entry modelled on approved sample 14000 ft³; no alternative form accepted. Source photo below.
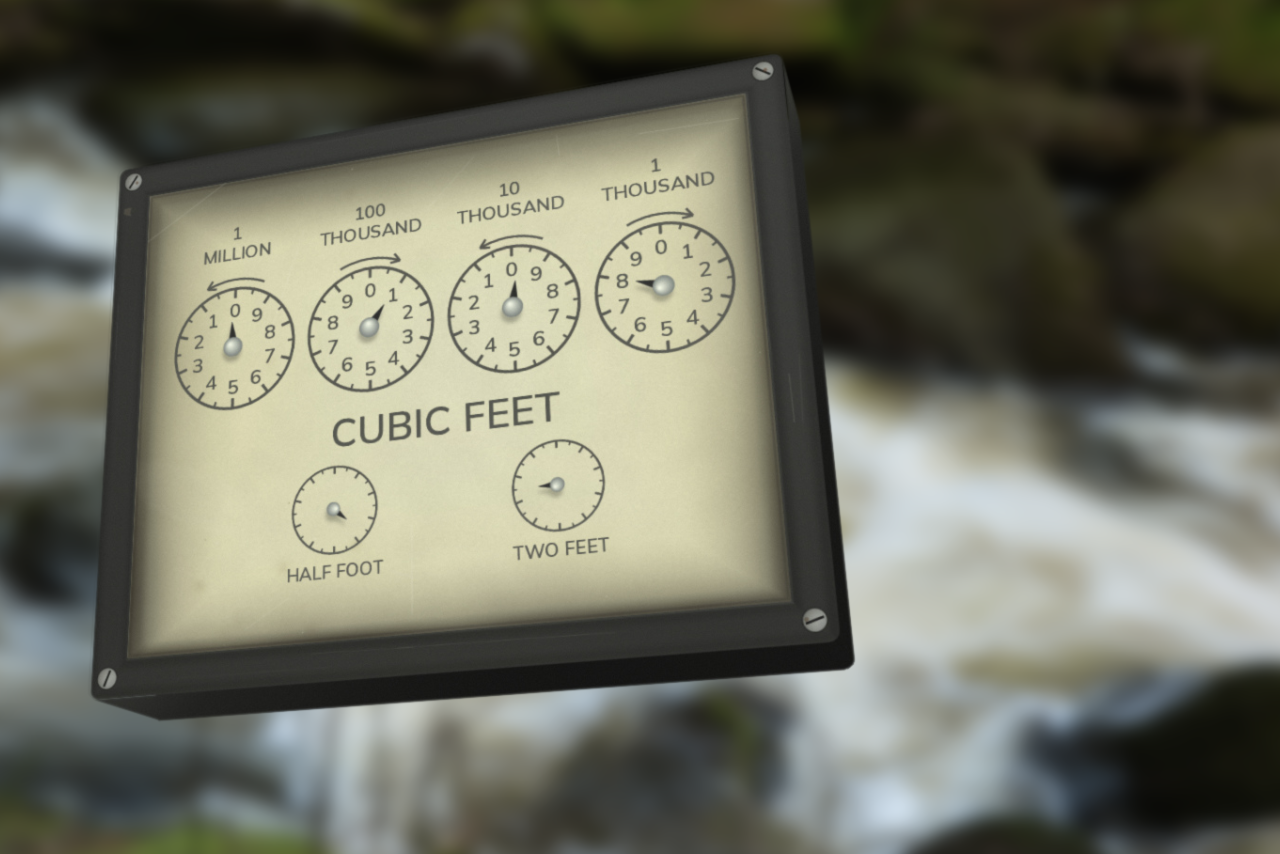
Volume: 9800 ft³
